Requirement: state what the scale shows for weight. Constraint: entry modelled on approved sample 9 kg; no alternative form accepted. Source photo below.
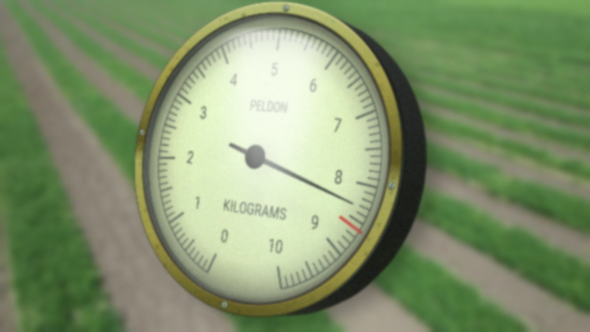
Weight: 8.3 kg
